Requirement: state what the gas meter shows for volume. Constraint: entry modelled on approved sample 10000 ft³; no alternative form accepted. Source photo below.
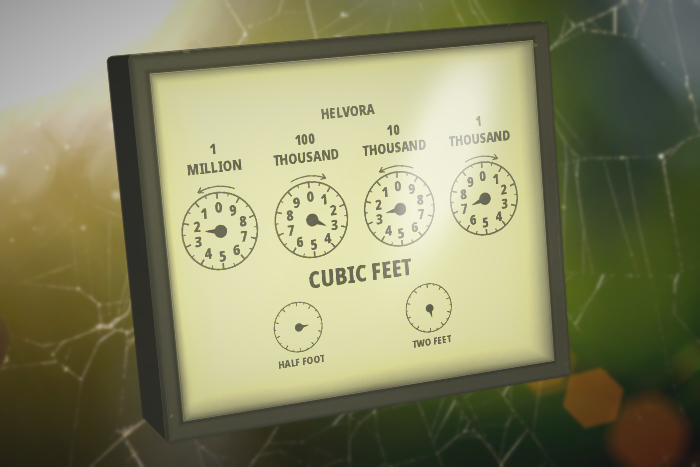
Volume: 232700 ft³
